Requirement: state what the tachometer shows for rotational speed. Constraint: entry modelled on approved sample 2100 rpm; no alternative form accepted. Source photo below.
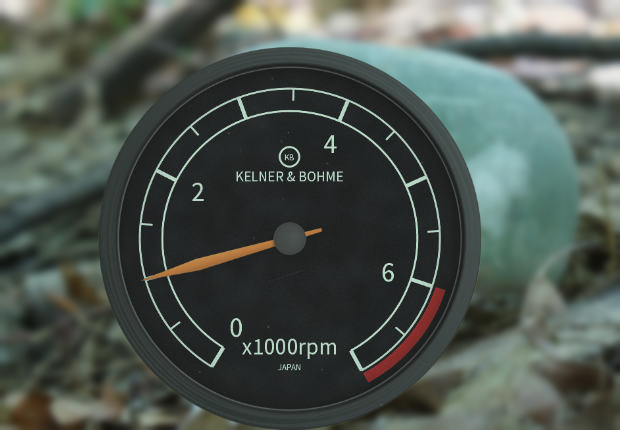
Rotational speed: 1000 rpm
